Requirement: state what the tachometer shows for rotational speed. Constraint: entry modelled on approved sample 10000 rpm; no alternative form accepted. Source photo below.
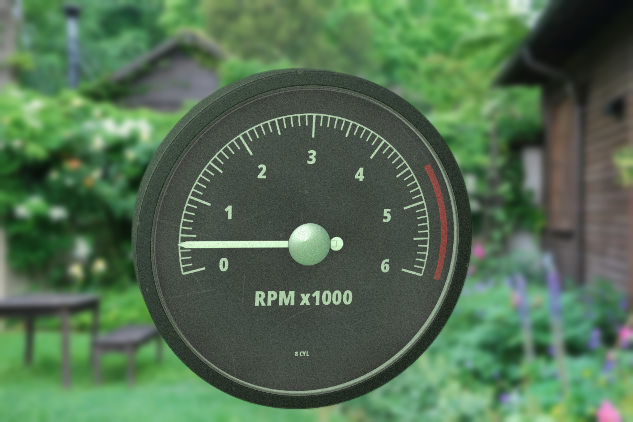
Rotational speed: 400 rpm
